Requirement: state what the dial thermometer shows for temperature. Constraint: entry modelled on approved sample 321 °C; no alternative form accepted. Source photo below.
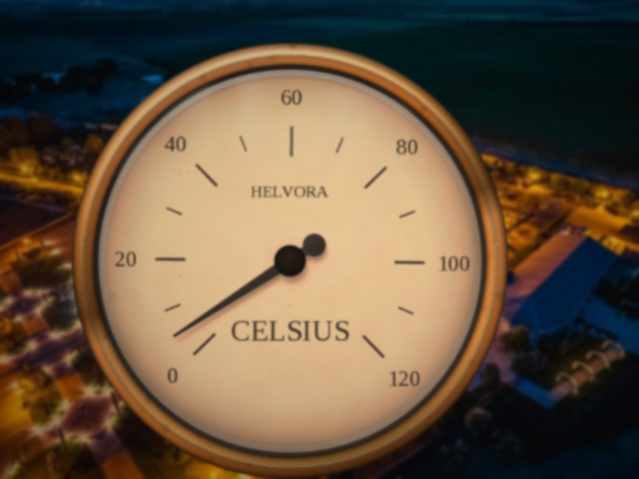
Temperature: 5 °C
